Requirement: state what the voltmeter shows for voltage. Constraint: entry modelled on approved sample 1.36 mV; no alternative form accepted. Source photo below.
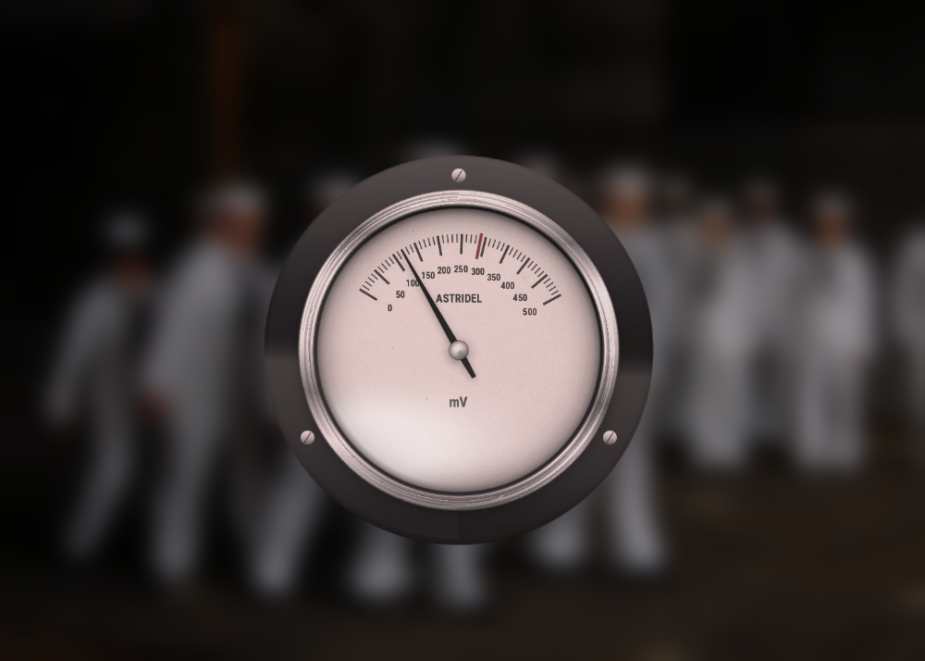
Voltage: 120 mV
